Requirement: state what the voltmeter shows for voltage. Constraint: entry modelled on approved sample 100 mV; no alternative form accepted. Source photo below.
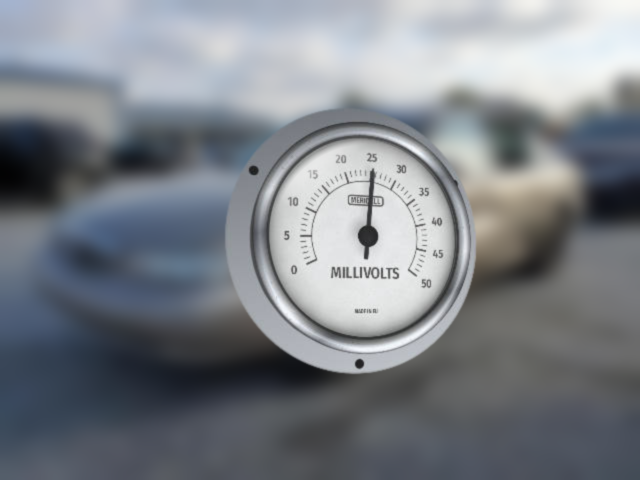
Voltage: 25 mV
